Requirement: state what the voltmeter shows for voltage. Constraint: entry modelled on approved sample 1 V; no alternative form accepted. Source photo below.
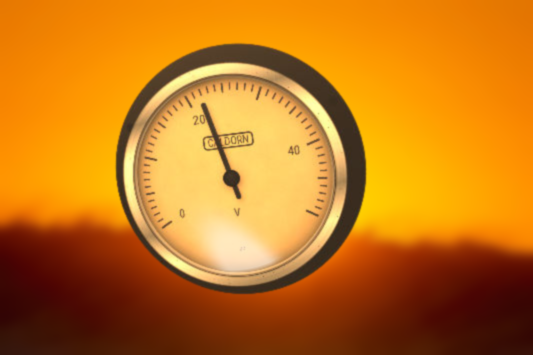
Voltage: 22 V
